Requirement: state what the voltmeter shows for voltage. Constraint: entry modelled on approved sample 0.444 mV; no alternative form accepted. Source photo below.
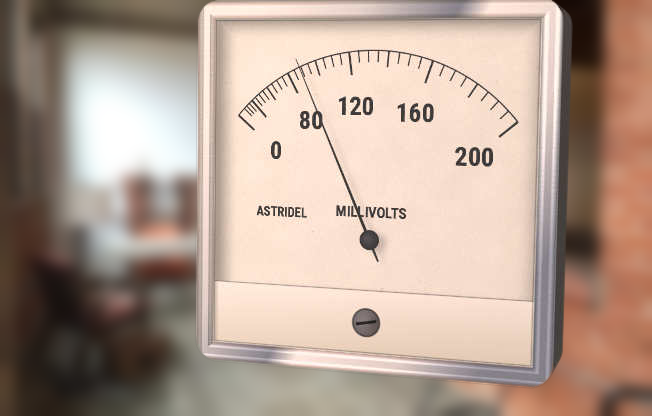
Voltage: 90 mV
